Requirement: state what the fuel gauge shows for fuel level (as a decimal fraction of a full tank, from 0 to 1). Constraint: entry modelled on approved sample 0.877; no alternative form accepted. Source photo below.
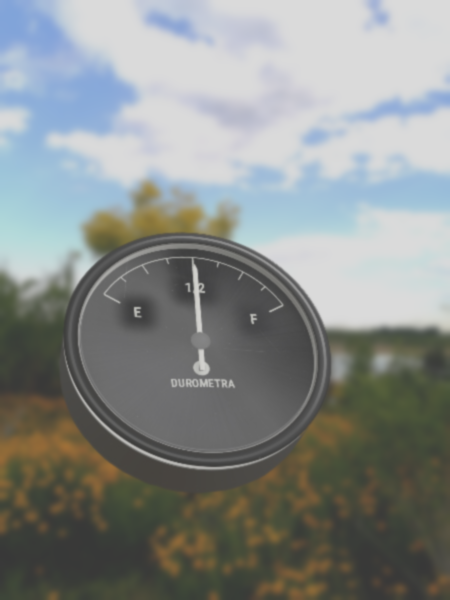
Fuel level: 0.5
